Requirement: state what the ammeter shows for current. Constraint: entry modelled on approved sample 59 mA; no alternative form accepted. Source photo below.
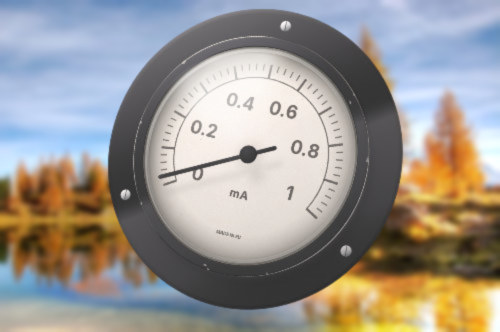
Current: 0.02 mA
